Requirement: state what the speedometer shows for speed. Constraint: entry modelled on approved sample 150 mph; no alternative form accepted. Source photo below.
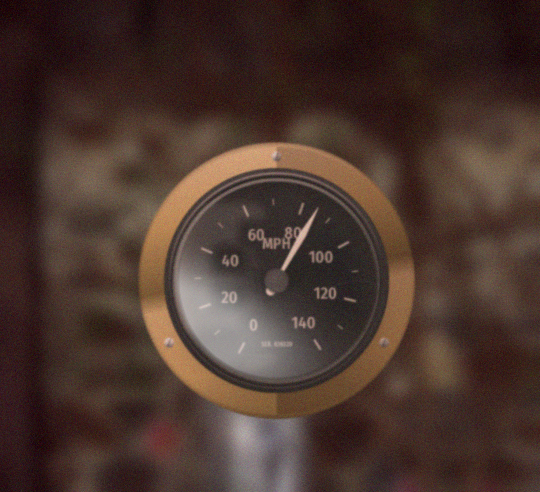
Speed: 85 mph
